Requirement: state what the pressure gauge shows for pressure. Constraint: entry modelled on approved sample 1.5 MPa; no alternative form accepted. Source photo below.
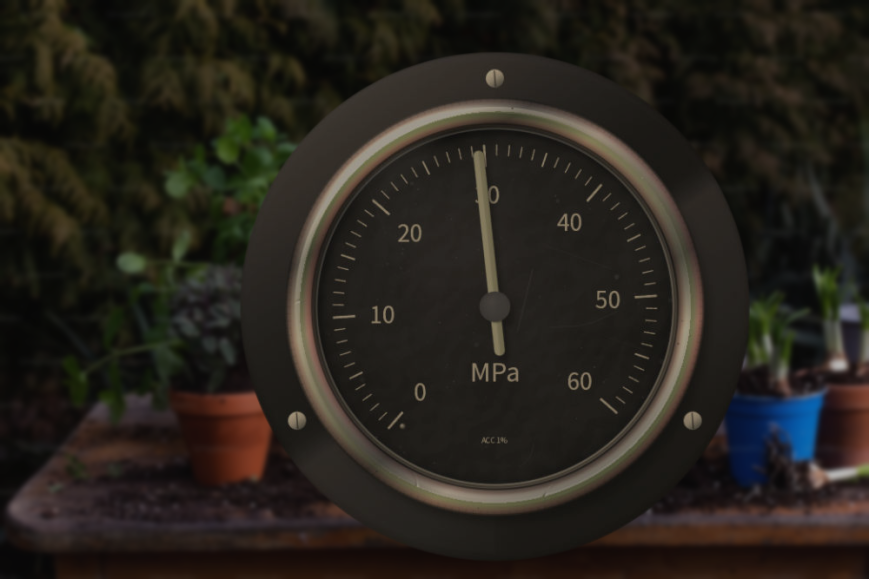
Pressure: 29.5 MPa
